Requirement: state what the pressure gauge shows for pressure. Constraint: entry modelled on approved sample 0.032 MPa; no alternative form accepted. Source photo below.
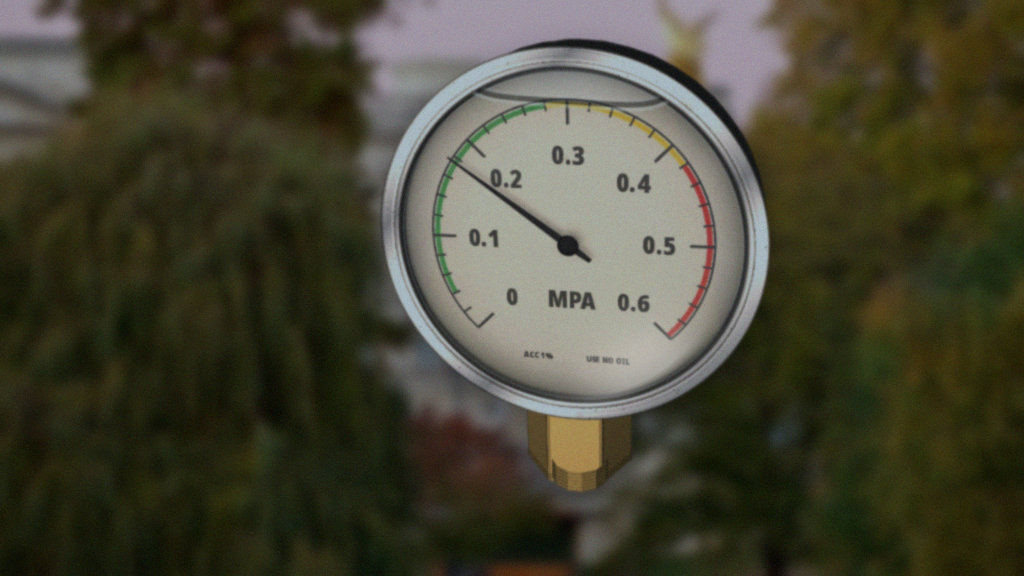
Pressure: 0.18 MPa
